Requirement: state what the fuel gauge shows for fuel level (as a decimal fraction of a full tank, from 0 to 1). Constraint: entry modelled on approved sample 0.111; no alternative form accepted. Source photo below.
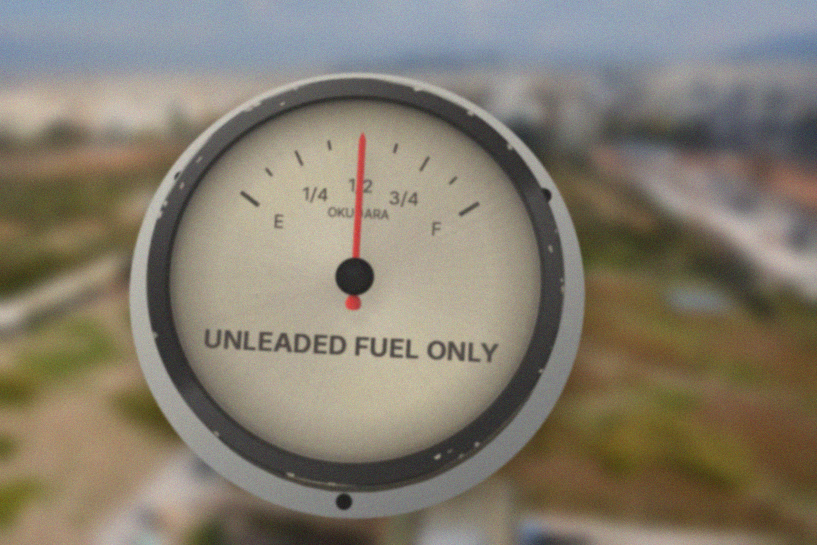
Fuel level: 0.5
